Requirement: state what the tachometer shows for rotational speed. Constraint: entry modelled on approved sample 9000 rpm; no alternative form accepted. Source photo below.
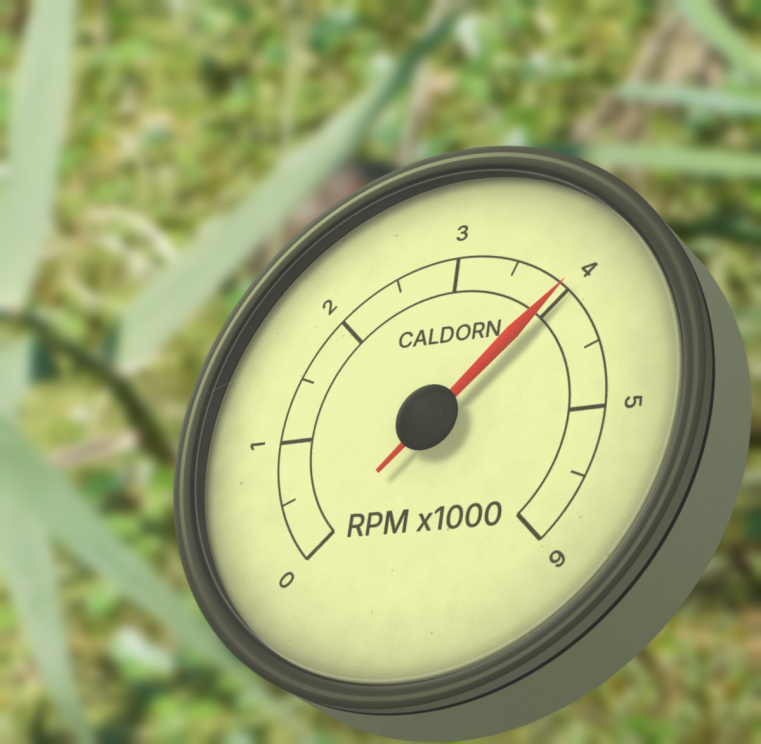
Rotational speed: 4000 rpm
